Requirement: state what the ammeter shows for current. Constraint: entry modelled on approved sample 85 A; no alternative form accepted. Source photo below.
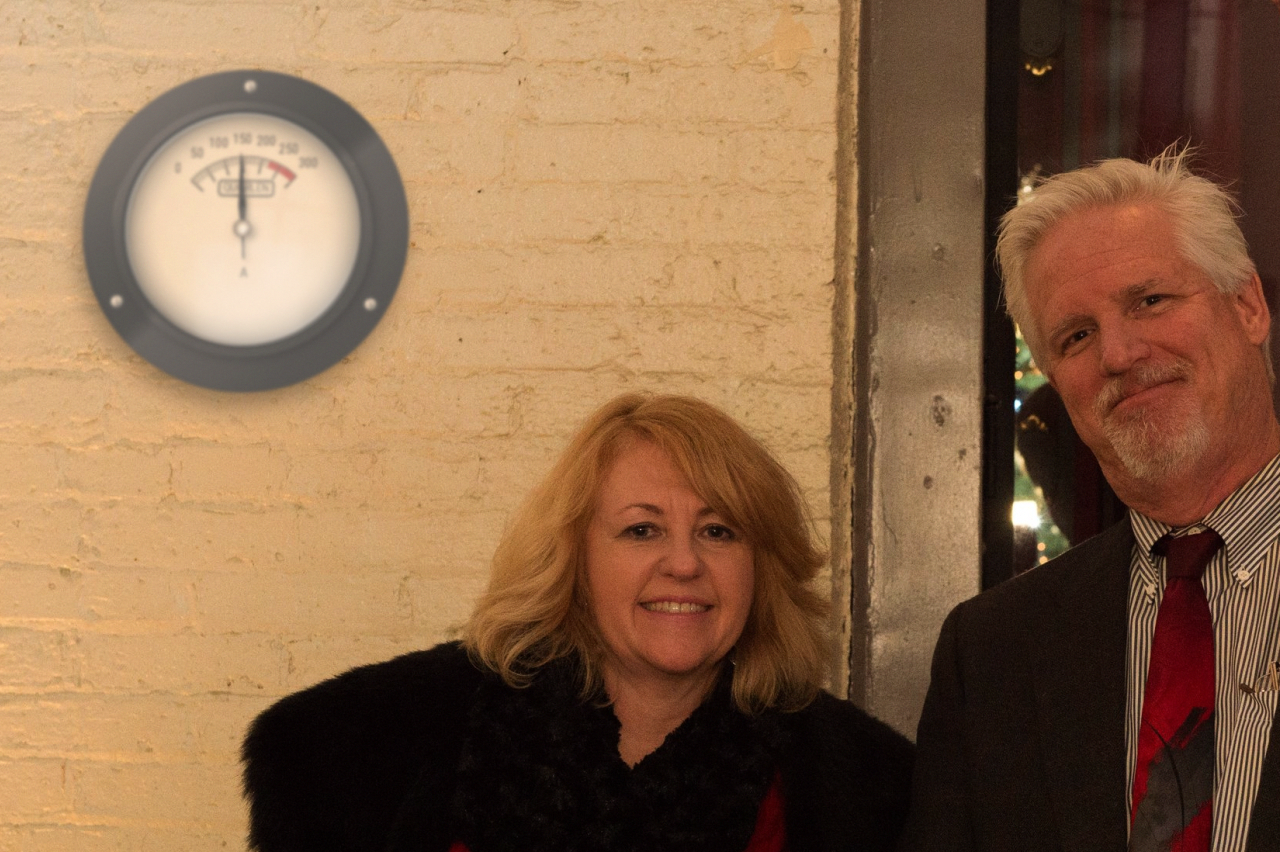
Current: 150 A
